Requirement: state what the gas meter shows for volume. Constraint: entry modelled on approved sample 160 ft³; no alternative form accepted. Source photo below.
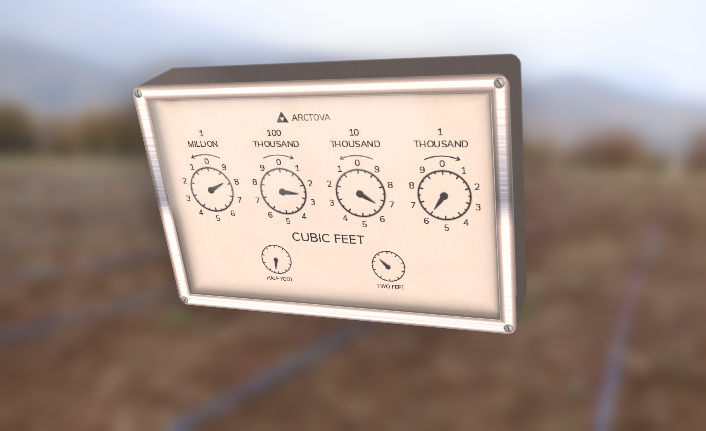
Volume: 826600 ft³
